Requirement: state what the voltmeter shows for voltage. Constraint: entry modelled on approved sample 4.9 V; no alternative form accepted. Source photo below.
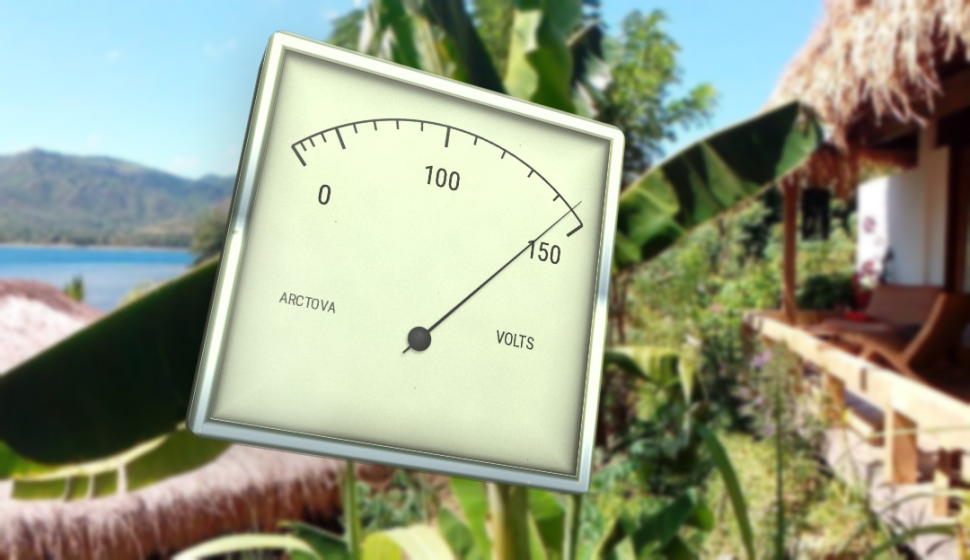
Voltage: 145 V
